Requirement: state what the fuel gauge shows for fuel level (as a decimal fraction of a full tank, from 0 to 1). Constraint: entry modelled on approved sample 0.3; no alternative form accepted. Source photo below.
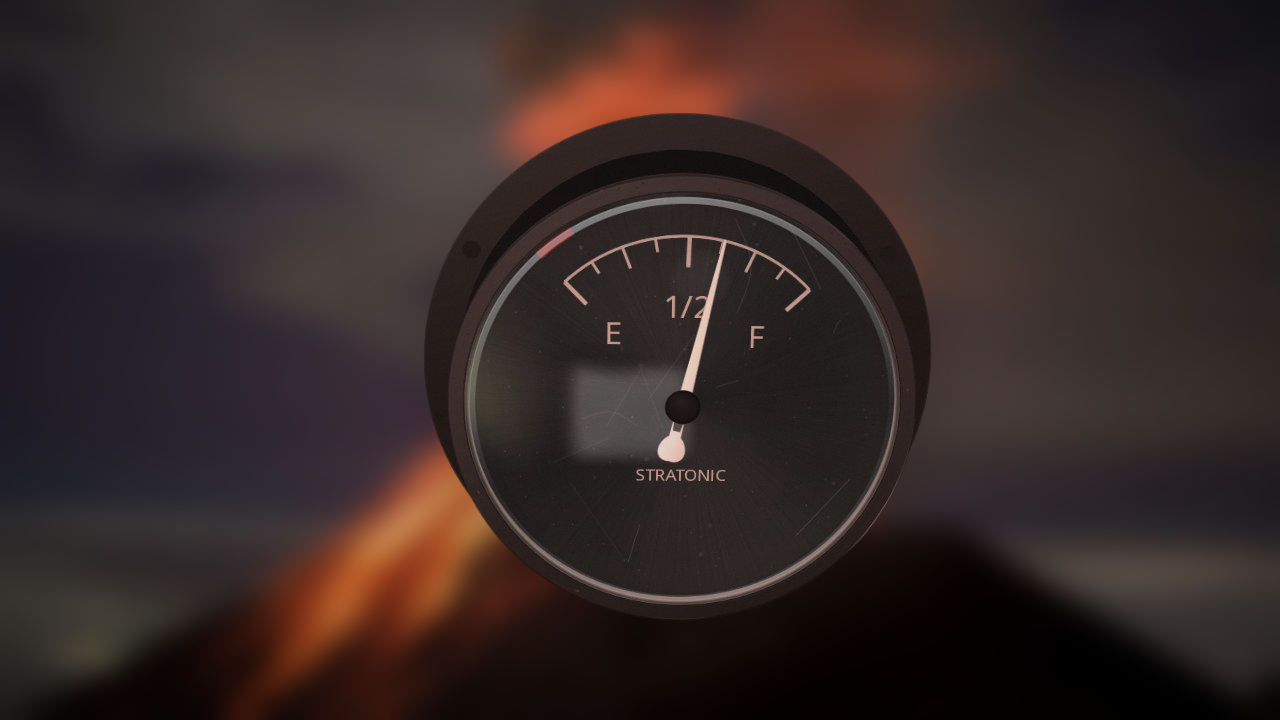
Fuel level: 0.625
